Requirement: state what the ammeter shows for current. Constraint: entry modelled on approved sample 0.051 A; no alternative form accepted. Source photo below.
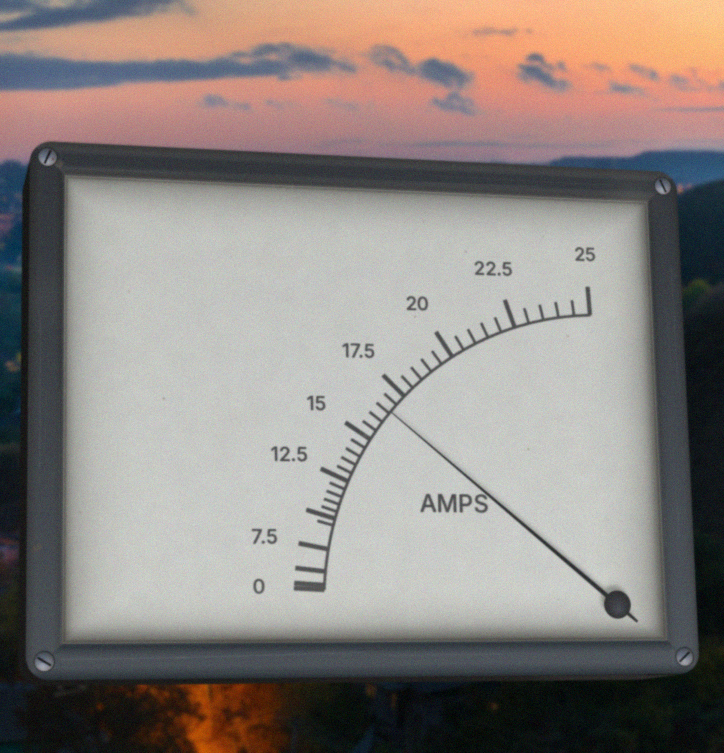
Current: 16.5 A
